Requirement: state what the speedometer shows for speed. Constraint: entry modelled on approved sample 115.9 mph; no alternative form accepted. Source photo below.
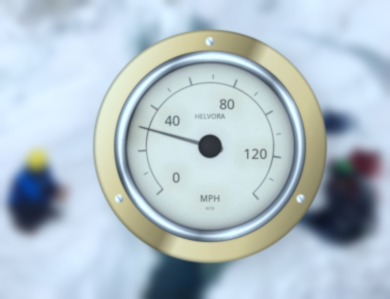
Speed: 30 mph
